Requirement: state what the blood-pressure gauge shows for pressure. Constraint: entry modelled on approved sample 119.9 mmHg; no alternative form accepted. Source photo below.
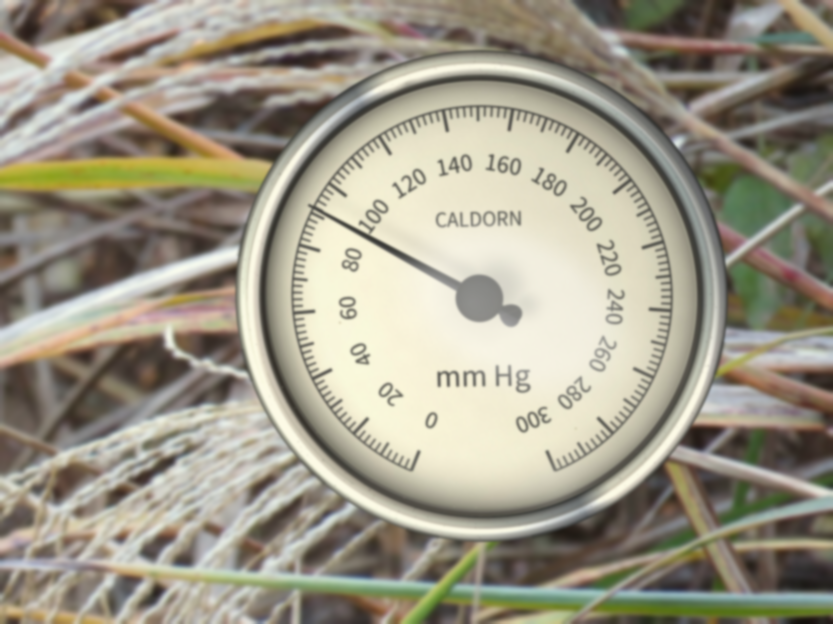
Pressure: 92 mmHg
